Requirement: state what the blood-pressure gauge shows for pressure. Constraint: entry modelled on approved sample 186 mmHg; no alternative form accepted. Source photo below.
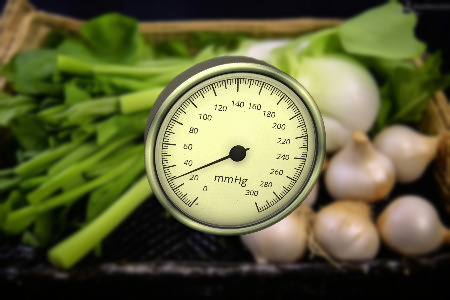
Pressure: 30 mmHg
